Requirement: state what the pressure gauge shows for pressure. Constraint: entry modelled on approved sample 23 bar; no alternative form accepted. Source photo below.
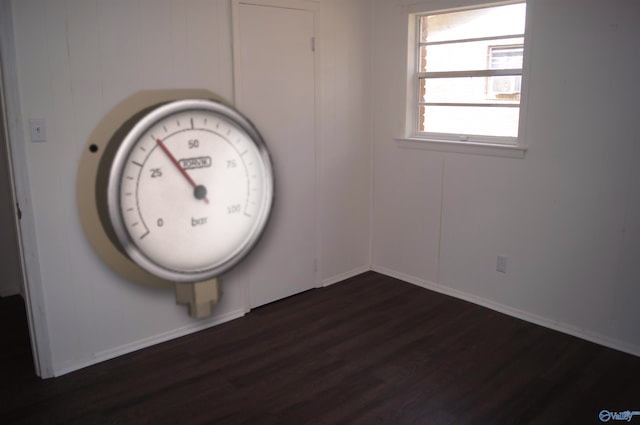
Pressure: 35 bar
